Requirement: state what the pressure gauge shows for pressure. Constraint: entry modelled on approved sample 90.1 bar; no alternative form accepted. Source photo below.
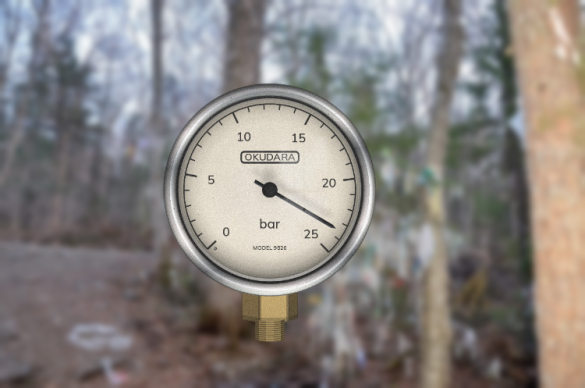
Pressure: 23.5 bar
